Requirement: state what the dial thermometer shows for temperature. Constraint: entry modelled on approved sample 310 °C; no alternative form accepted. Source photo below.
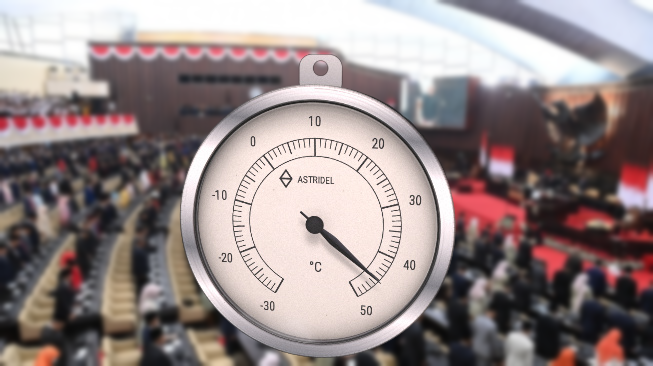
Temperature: 45 °C
